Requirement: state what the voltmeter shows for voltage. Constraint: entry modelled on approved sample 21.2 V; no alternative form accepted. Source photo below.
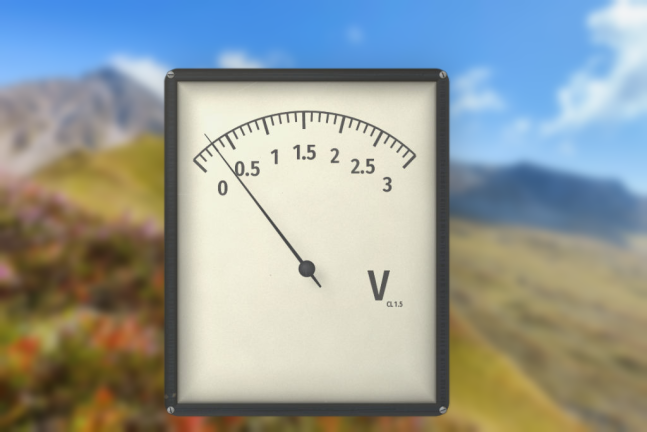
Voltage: 0.3 V
